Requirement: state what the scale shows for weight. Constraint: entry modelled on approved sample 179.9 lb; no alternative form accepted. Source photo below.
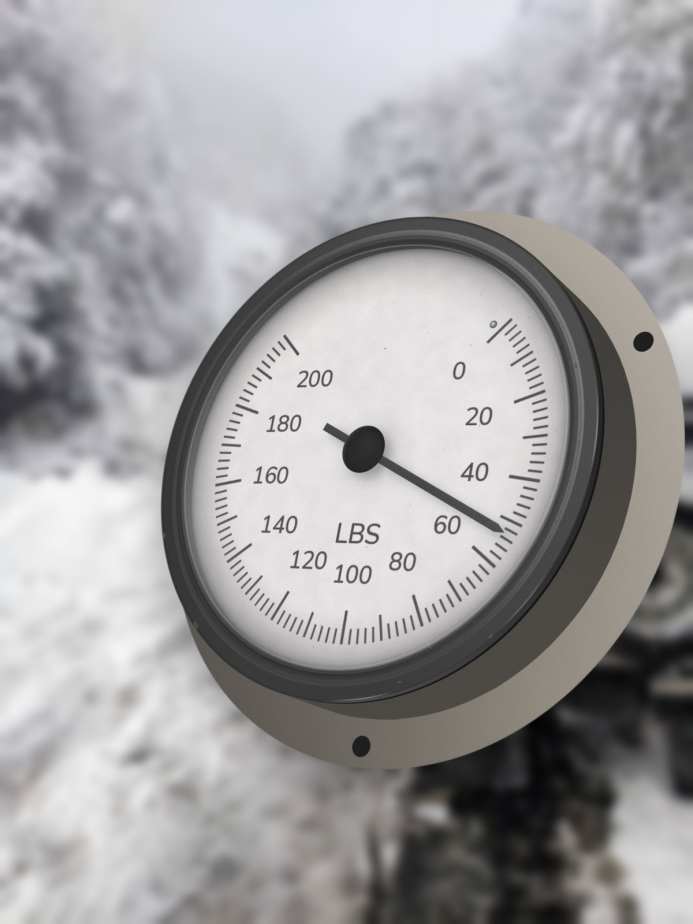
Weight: 53 lb
